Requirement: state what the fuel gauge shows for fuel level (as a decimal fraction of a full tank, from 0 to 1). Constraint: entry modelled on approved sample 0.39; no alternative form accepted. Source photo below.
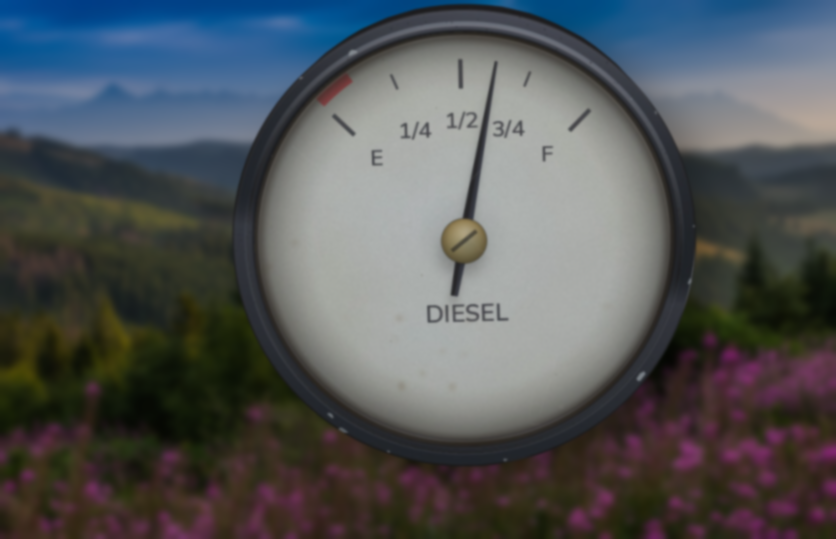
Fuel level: 0.625
